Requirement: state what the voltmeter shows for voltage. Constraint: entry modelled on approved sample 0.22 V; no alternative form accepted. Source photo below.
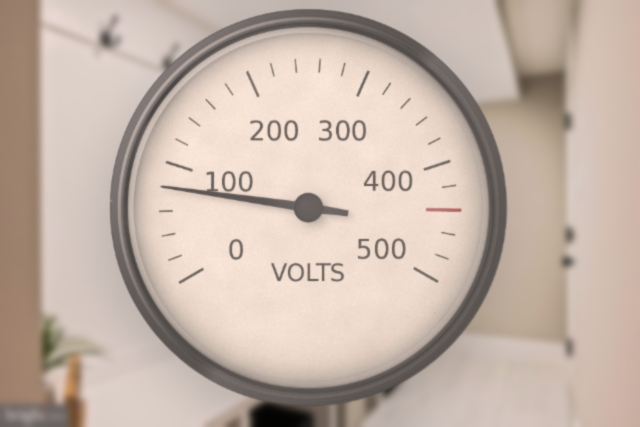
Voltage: 80 V
